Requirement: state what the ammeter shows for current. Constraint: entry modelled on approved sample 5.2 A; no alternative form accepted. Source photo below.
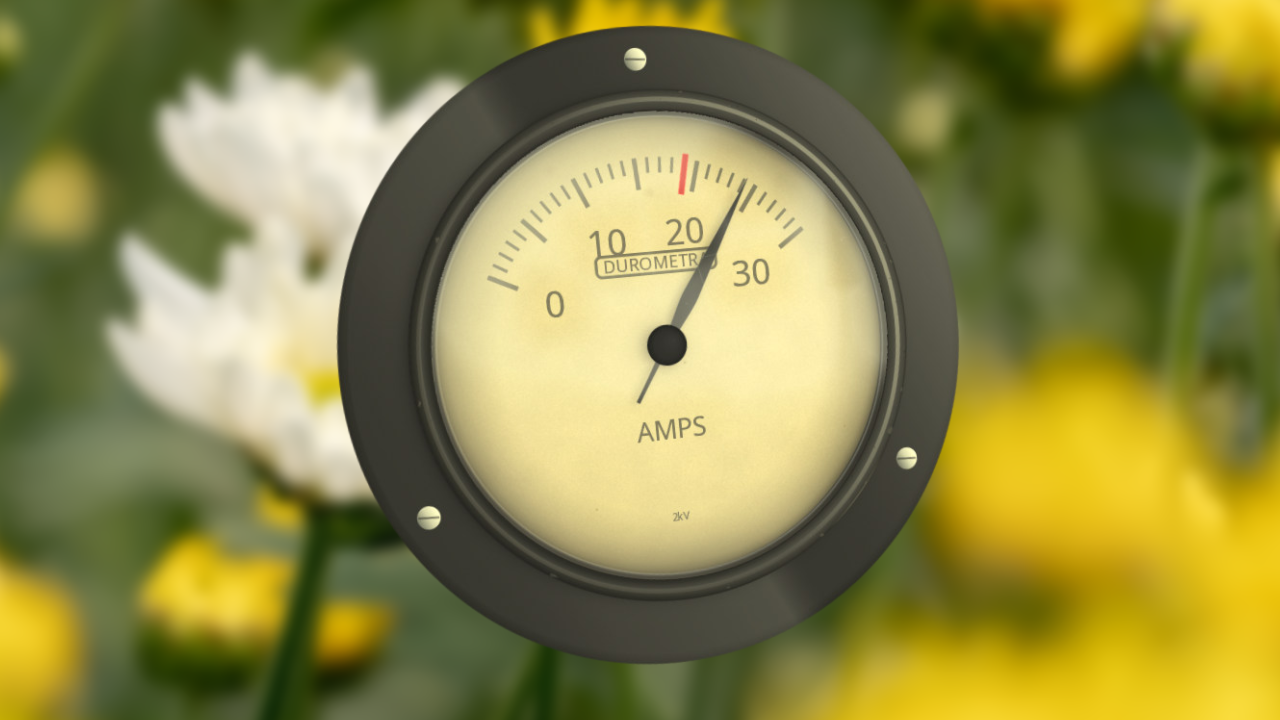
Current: 24 A
